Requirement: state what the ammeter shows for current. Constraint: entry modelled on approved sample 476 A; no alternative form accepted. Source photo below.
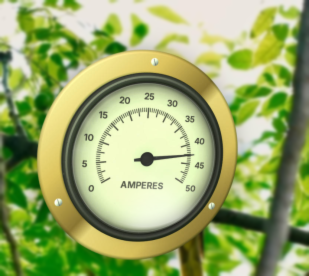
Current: 42.5 A
